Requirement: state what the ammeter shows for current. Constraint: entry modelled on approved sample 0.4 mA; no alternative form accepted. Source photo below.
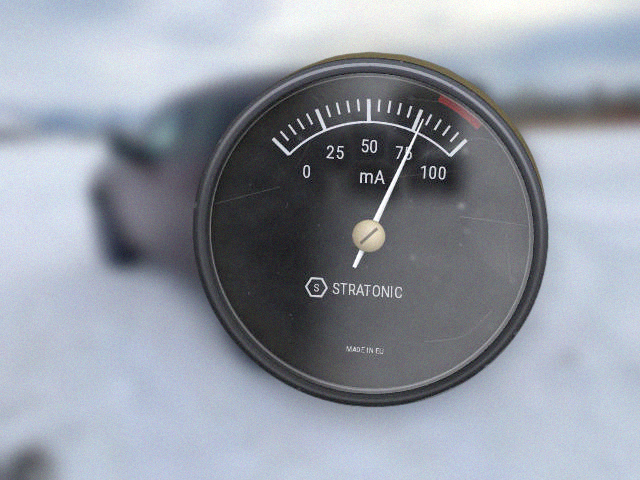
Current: 77.5 mA
